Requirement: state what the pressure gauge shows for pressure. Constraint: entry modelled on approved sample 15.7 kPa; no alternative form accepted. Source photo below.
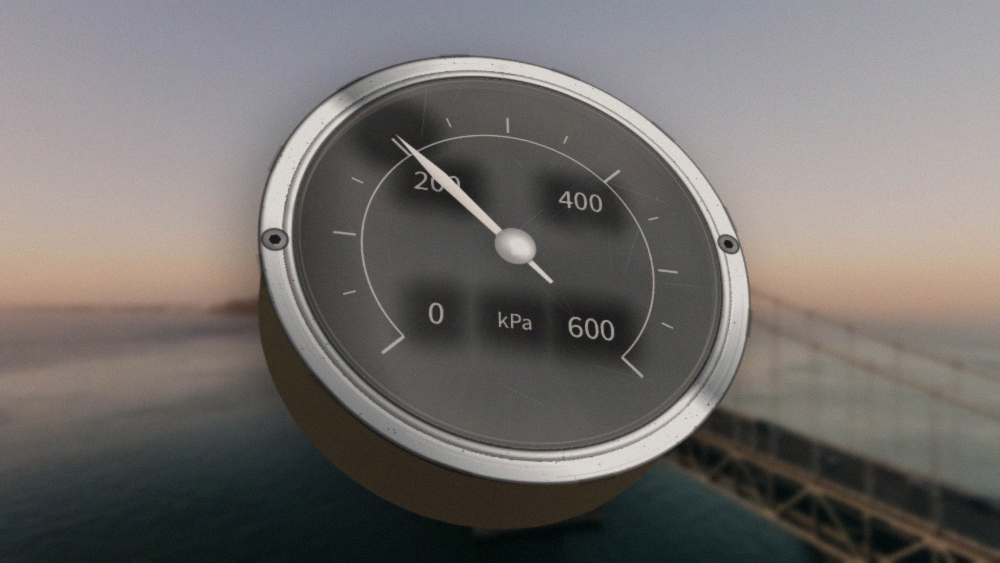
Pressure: 200 kPa
